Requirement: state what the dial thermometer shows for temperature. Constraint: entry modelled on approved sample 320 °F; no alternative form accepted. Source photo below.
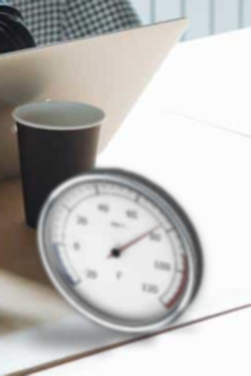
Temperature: 76 °F
